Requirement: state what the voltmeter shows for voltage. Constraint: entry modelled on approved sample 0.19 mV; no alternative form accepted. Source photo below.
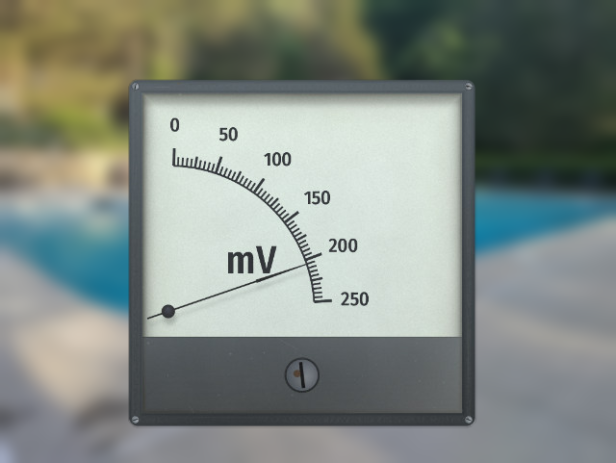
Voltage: 205 mV
